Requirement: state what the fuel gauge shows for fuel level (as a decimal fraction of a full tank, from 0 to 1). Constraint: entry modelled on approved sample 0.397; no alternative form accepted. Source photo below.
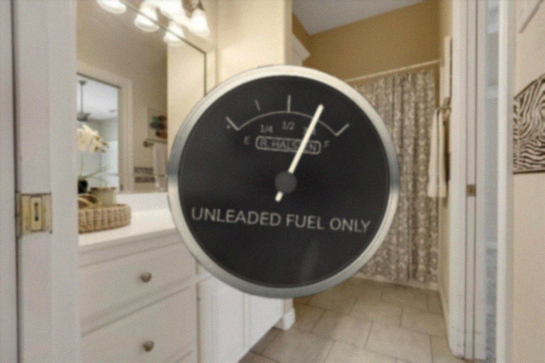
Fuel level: 0.75
